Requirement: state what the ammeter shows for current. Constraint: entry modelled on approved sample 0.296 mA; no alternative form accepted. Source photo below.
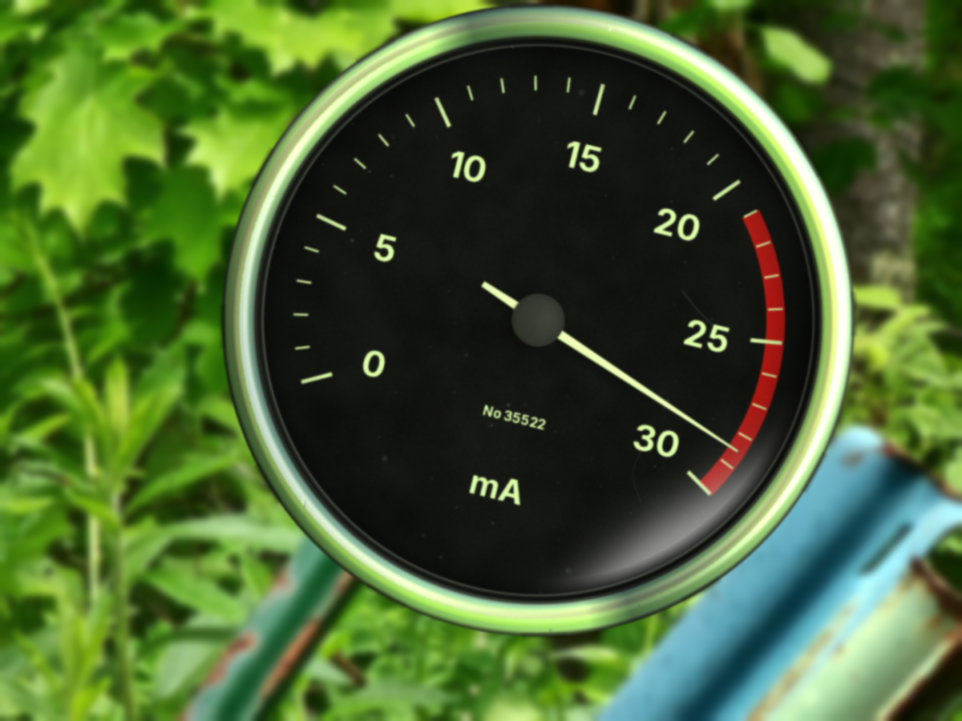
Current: 28.5 mA
